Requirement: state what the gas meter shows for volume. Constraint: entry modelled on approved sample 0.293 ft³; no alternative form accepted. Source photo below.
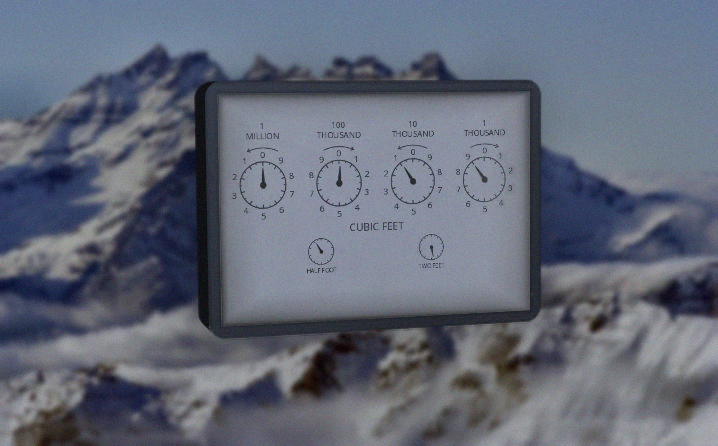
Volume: 900 ft³
